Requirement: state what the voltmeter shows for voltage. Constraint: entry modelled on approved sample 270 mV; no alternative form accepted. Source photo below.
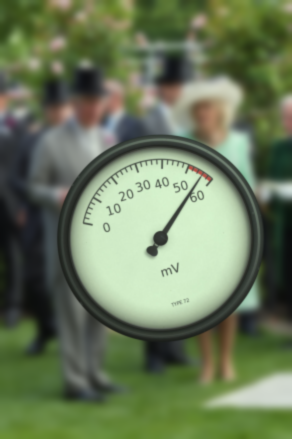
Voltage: 56 mV
